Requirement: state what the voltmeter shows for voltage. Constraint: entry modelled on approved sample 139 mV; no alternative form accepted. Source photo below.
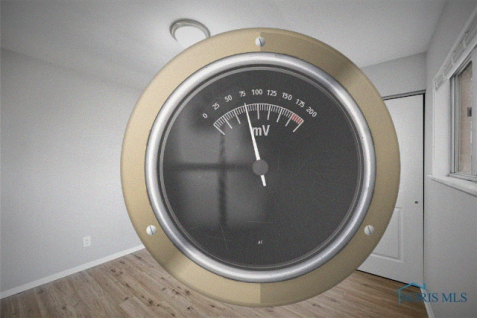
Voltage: 75 mV
